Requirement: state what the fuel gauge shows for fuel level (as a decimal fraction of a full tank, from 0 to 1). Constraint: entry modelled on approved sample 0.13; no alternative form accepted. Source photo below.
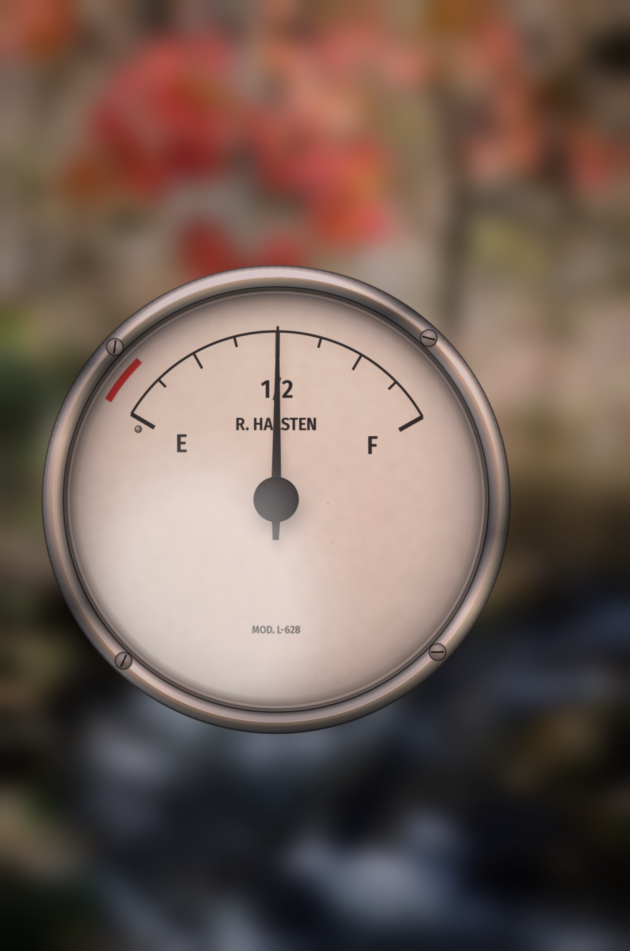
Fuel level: 0.5
